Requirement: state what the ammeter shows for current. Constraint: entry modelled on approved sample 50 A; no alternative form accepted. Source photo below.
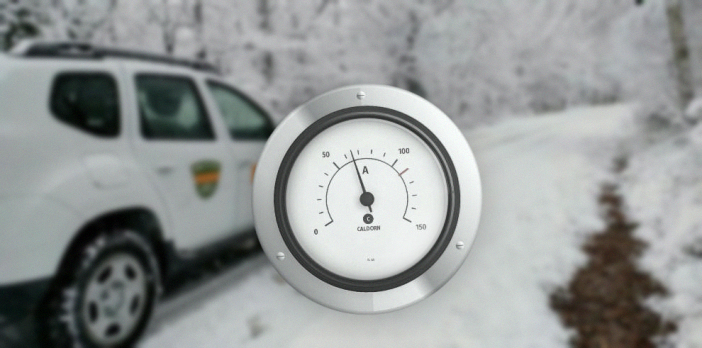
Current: 65 A
